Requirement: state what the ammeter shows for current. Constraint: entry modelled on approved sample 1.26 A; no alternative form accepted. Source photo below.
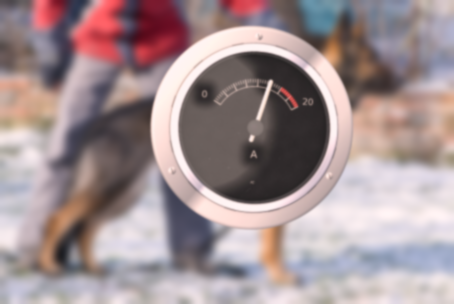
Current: 12.5 A
